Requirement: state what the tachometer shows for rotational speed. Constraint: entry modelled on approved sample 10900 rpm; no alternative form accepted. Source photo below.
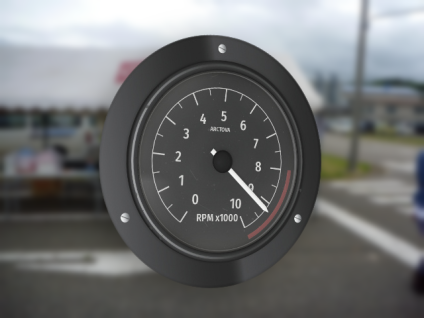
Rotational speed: 9250 rpm
